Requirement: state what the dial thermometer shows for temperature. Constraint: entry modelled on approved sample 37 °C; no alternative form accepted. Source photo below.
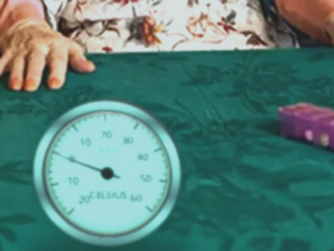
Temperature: 0 °C
